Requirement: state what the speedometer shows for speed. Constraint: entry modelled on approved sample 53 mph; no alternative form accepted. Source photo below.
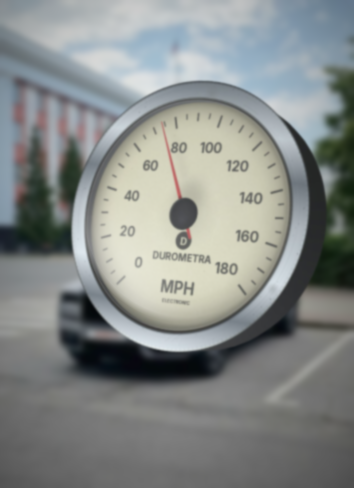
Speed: 75 mph
